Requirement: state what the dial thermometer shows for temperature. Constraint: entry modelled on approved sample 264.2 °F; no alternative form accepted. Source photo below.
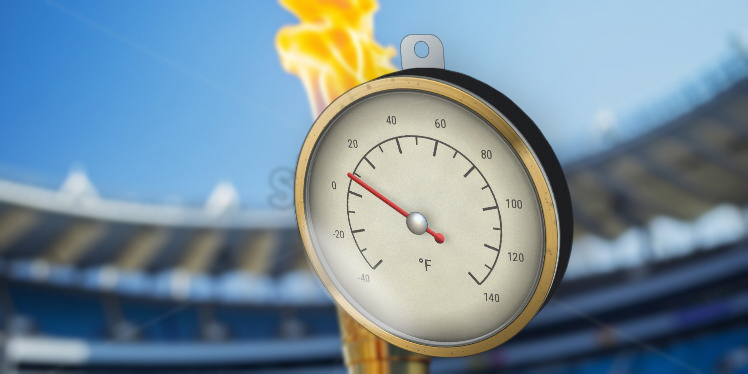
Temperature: 10 °F
